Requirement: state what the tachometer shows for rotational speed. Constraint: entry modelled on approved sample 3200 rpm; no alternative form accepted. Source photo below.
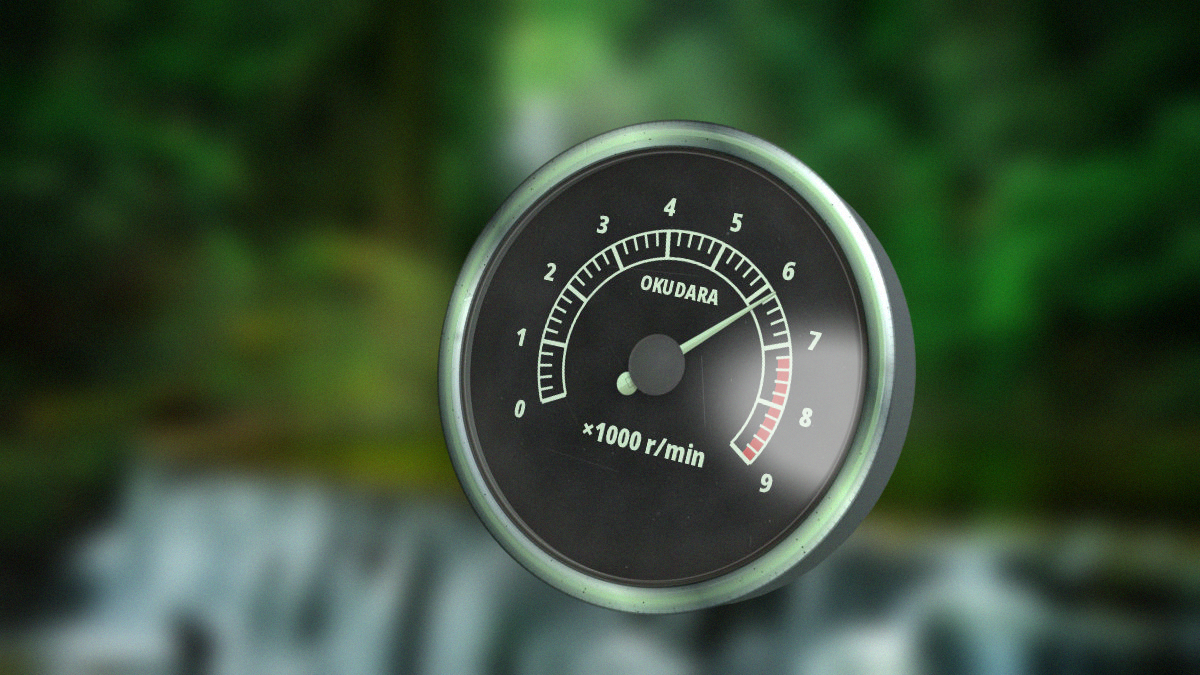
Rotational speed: 6200 rpm
